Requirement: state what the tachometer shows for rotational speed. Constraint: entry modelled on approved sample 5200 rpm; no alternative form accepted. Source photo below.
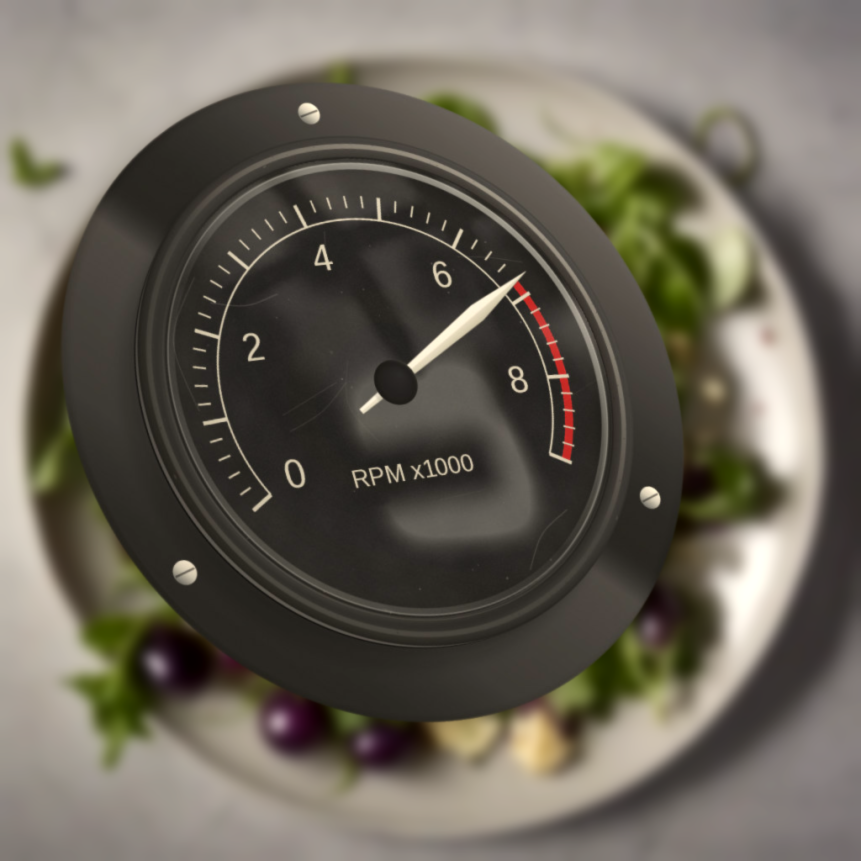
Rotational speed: 6800 rpm
